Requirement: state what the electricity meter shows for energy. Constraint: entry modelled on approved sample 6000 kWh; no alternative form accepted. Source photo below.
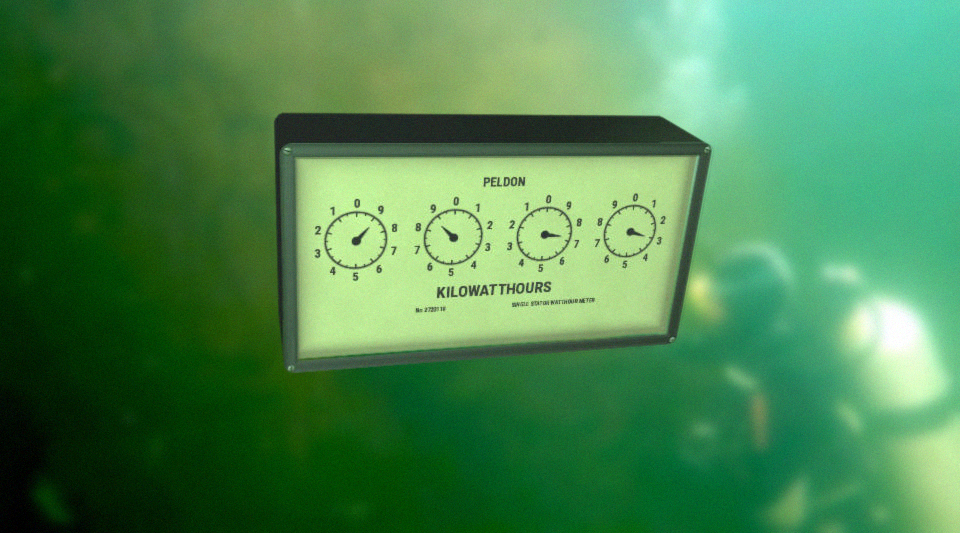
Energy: 8873 kWh
